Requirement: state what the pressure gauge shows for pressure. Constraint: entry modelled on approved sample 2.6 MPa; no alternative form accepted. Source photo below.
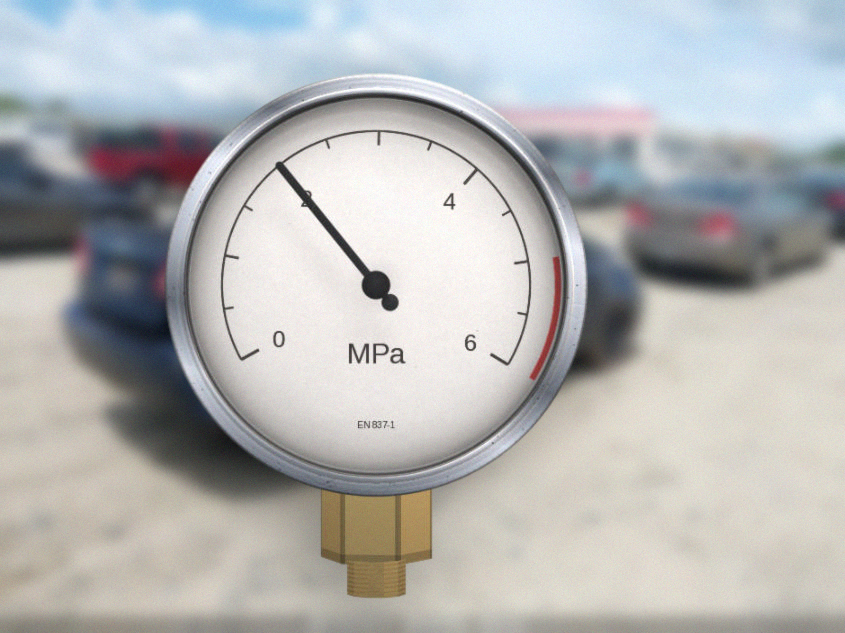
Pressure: 2 MPa
